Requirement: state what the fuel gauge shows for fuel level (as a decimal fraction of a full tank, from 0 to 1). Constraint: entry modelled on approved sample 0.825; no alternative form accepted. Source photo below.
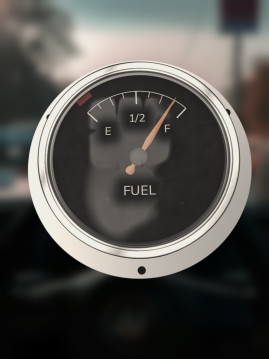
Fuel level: 0.875
